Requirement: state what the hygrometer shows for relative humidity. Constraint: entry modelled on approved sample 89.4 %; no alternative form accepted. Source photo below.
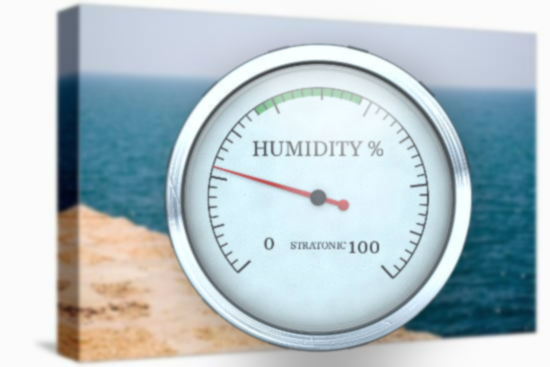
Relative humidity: 22 %
